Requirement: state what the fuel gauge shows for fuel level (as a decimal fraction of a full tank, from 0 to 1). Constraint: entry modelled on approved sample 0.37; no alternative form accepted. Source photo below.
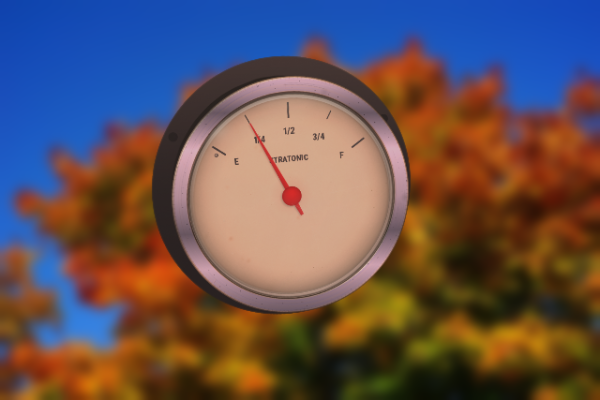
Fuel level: 0.25
